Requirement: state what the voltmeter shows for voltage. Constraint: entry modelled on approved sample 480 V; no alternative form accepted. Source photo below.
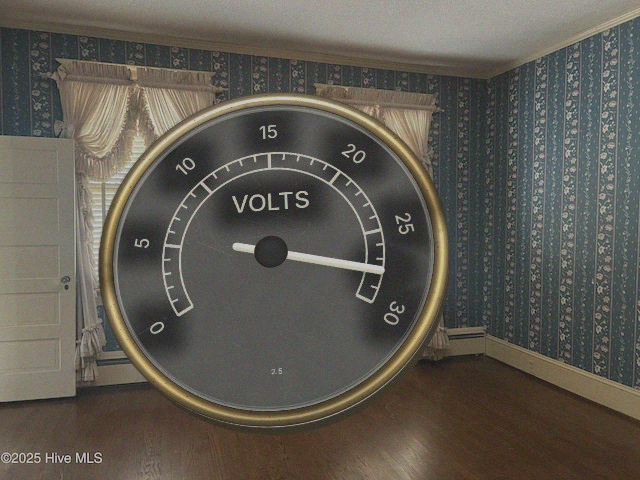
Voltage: 28 V
